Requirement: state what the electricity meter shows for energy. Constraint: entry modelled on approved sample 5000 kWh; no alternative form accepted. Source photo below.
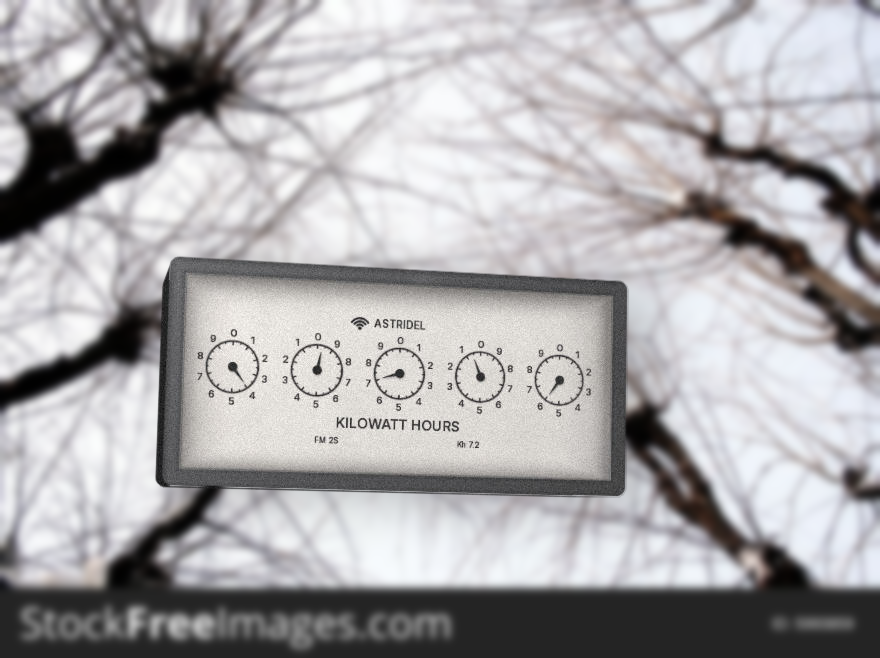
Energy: 39706 kWh
